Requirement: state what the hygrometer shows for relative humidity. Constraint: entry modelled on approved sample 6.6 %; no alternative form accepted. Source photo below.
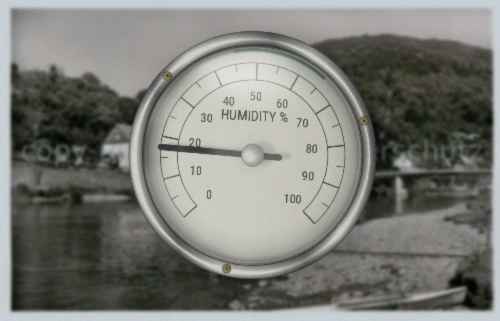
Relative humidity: 17.5 %
